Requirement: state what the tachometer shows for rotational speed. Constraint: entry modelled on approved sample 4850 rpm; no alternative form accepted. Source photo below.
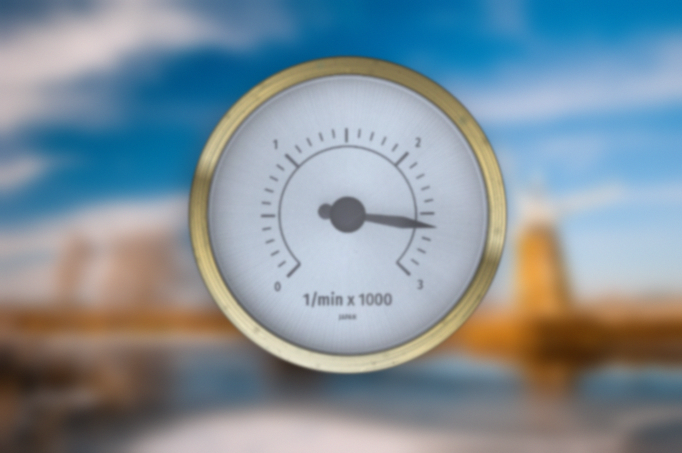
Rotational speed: 2600 rpm
